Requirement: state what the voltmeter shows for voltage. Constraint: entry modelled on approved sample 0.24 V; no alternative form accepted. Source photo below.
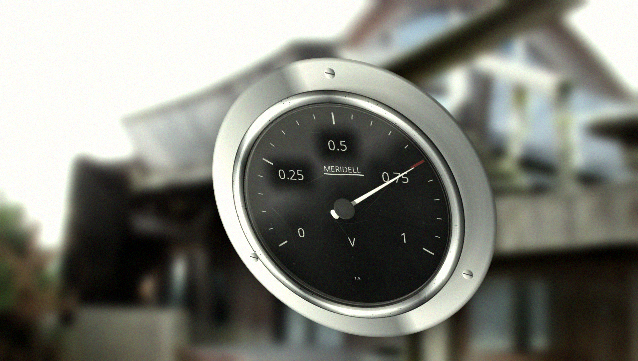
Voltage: 0.75 V
